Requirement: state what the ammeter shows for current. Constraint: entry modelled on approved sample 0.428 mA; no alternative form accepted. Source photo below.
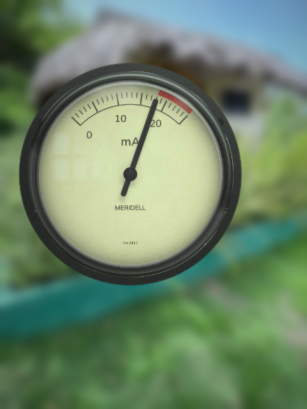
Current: 18 mA
